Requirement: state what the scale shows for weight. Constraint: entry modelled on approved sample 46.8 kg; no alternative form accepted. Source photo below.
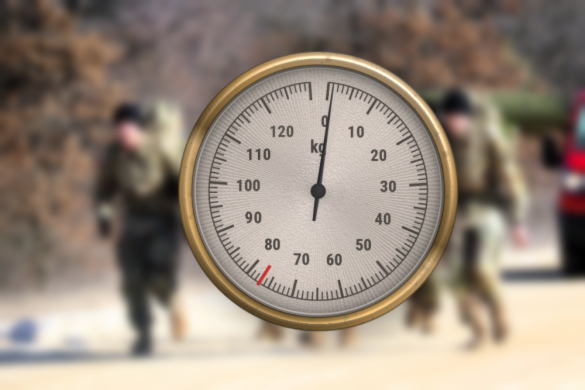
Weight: 1 kg
